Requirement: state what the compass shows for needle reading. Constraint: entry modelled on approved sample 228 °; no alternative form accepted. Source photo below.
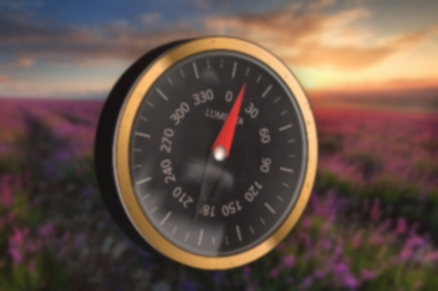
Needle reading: 10 °
